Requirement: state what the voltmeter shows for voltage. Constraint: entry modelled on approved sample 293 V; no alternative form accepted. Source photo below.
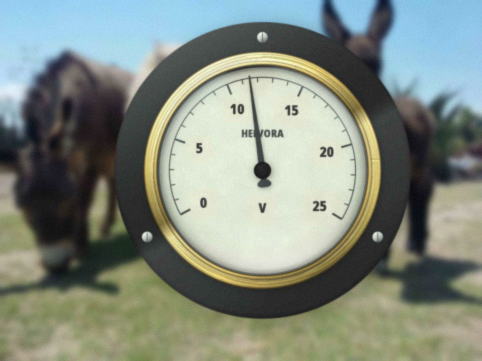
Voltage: 11.5 V
